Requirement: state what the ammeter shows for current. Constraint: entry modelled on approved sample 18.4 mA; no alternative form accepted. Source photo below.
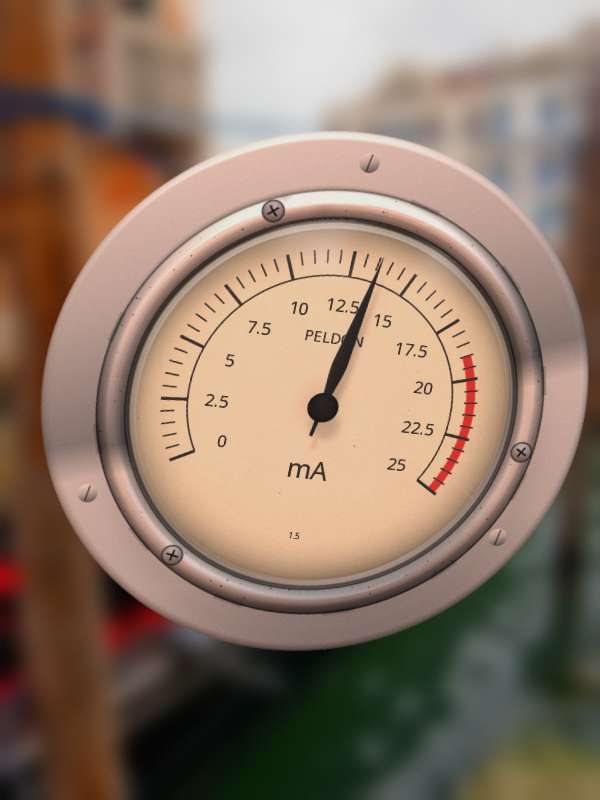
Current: 13.5 mA
